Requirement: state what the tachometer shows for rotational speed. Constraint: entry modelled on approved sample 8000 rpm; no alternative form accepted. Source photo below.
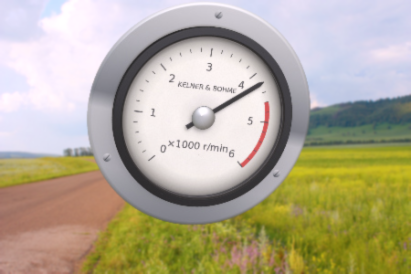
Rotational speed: 4200 rpm
